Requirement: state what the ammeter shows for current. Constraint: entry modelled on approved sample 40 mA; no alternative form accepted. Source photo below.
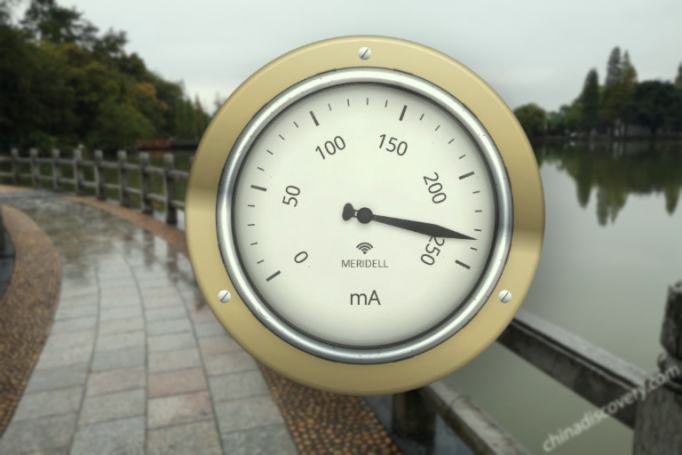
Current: 235 mA
